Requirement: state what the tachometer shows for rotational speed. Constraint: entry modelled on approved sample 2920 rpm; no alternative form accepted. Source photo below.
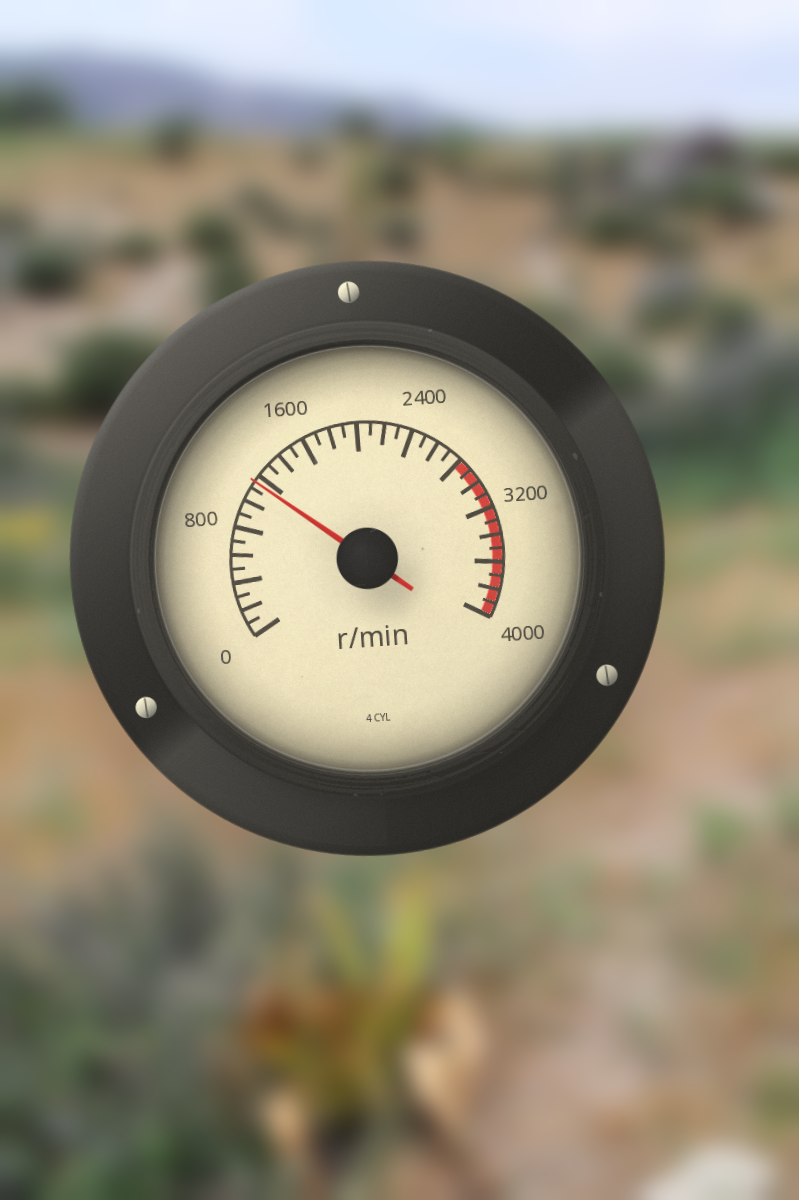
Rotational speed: 1150 rpm
